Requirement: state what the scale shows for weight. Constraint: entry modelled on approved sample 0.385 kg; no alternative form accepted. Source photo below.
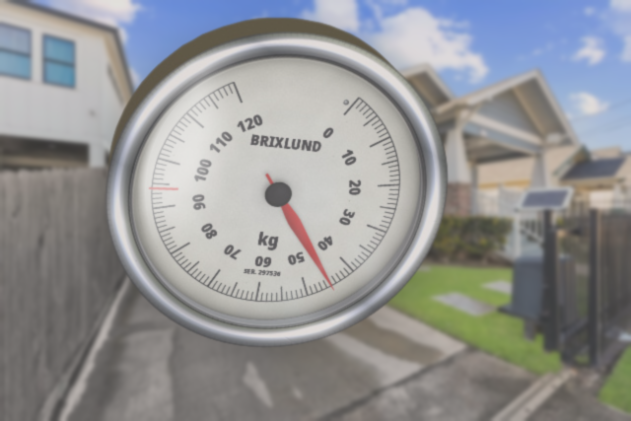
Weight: 45 kg
